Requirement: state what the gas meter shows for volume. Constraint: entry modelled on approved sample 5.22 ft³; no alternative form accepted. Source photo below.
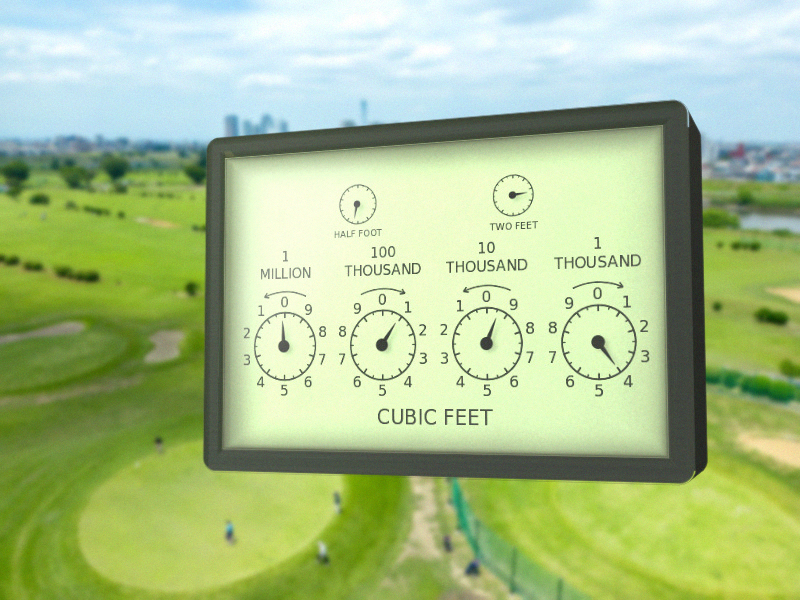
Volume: 9400 ft³
